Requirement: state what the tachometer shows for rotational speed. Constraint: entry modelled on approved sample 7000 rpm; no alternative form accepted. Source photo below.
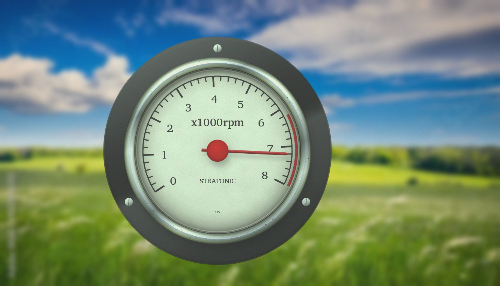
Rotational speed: 7200 rpm
